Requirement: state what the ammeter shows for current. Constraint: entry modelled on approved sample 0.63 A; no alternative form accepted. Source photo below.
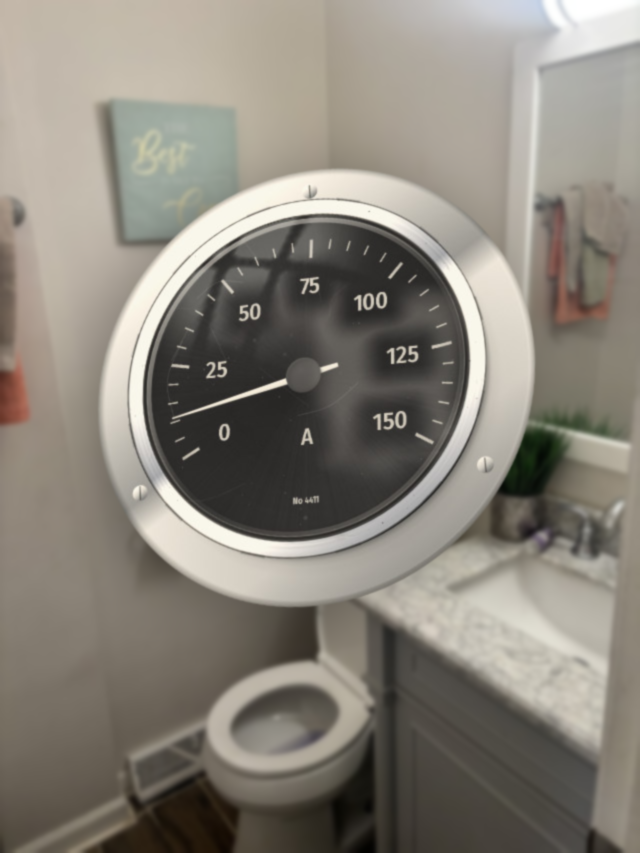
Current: 10 A
